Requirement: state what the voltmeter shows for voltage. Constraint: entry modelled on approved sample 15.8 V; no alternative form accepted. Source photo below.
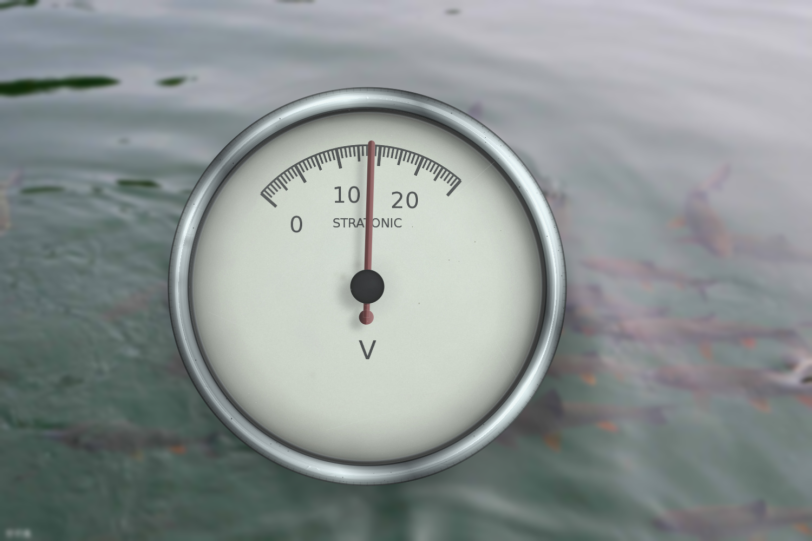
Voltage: 14 V
